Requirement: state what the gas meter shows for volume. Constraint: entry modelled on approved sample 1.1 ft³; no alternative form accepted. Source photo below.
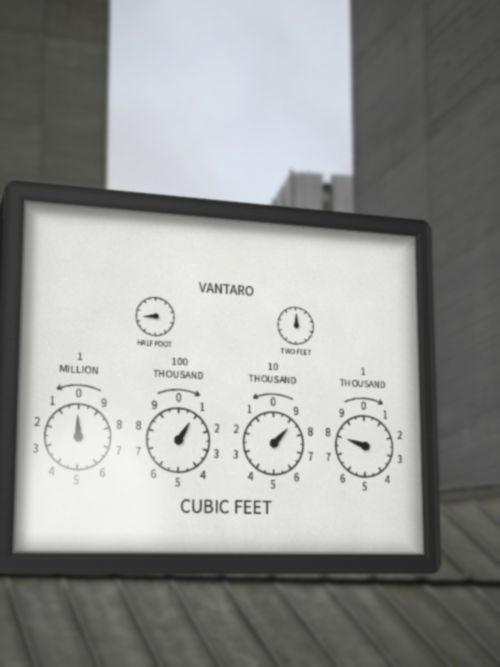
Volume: 8800 ft³
